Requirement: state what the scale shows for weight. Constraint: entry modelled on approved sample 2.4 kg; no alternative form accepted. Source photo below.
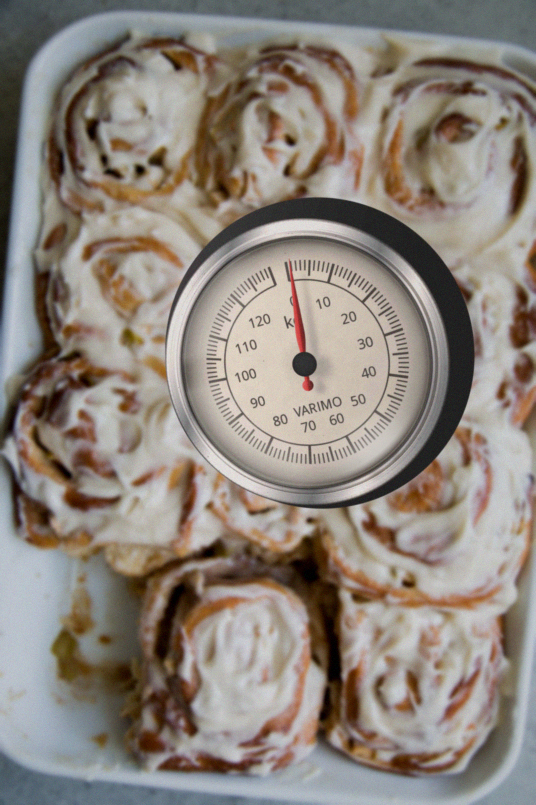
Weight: 1 kg
